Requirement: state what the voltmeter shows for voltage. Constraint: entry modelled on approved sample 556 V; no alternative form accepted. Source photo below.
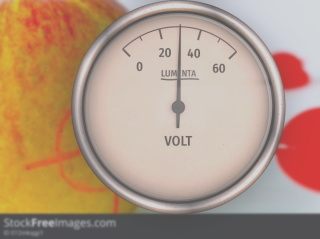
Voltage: 30 V
